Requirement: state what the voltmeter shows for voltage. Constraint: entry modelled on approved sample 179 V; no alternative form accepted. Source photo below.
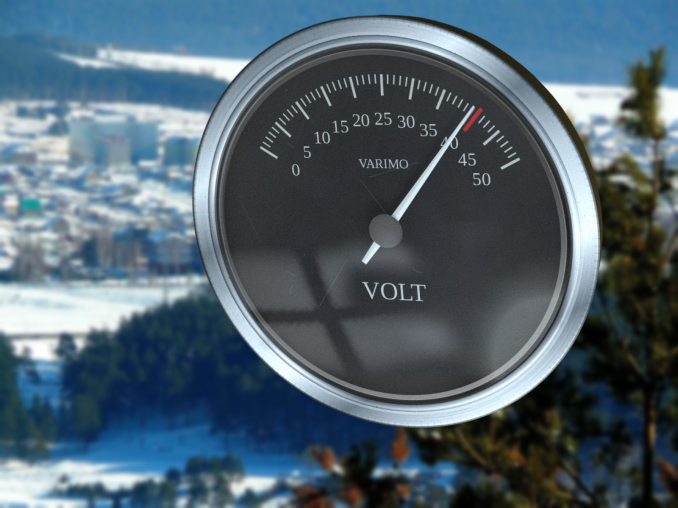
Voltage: 40 V
